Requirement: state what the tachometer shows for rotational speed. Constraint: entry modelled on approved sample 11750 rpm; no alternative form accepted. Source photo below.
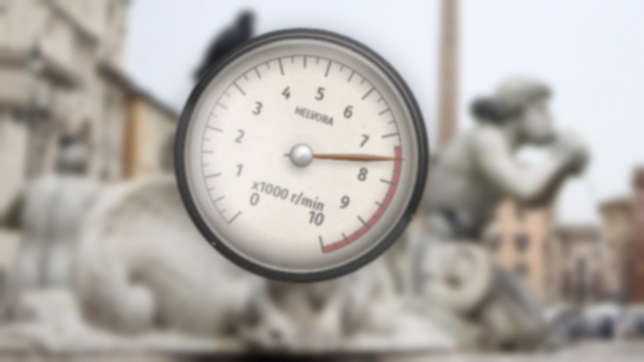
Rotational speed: 7500 rpm
